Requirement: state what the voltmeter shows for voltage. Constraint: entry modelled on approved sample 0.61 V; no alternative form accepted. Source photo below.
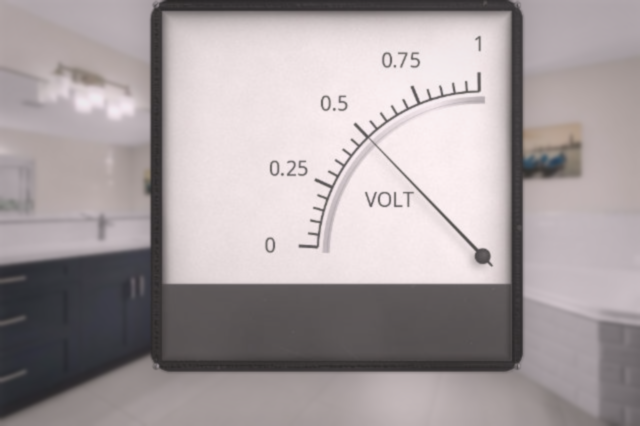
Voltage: 0.5 V
